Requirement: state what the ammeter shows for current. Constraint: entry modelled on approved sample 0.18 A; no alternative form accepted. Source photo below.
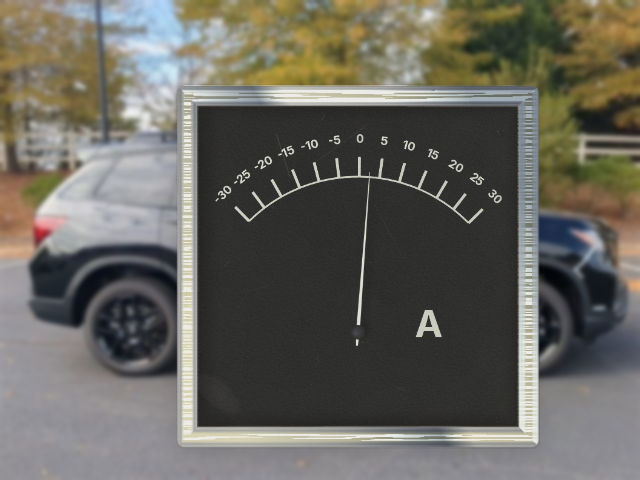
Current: 2.5 A
